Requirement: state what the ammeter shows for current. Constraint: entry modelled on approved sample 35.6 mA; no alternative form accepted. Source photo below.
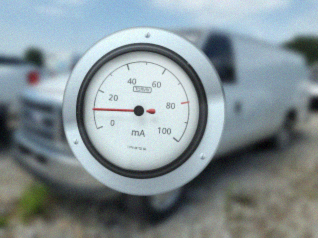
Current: 10 mA
